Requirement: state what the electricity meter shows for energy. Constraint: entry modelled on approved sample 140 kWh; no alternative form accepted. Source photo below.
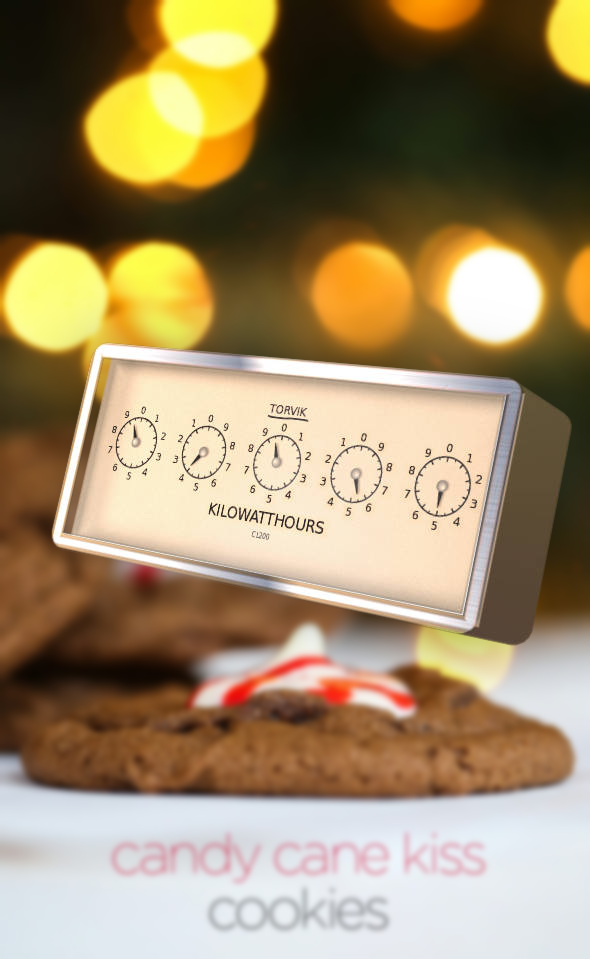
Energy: 93955 kWh
